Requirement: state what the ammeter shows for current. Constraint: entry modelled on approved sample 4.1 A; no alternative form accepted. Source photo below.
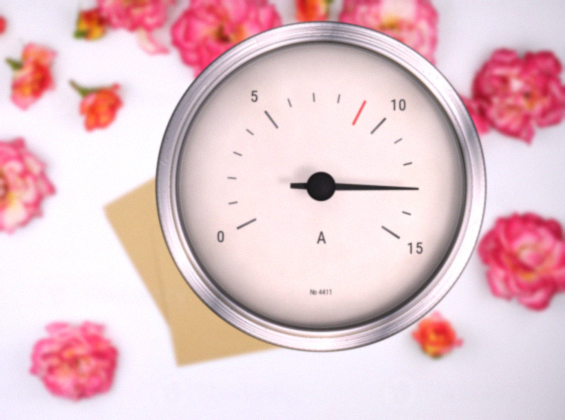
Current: 13 A
